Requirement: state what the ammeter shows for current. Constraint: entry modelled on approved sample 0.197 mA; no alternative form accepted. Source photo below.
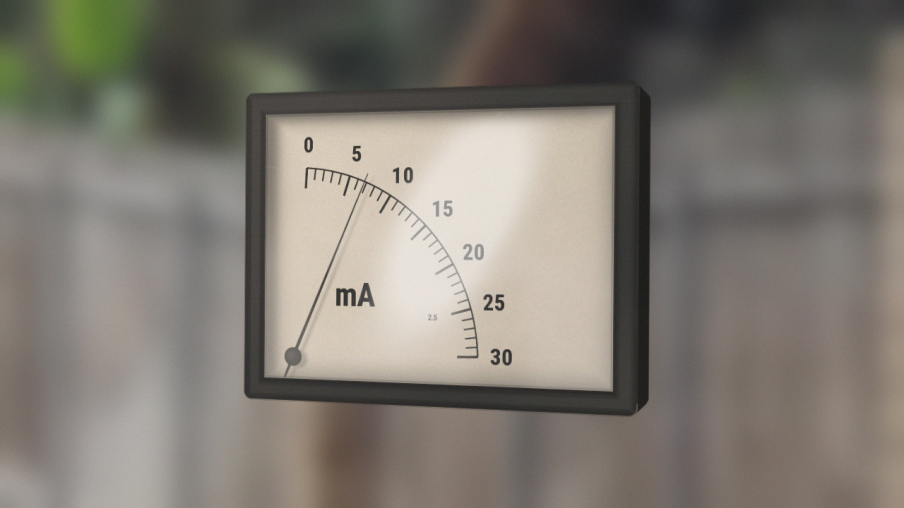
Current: 7 mA
